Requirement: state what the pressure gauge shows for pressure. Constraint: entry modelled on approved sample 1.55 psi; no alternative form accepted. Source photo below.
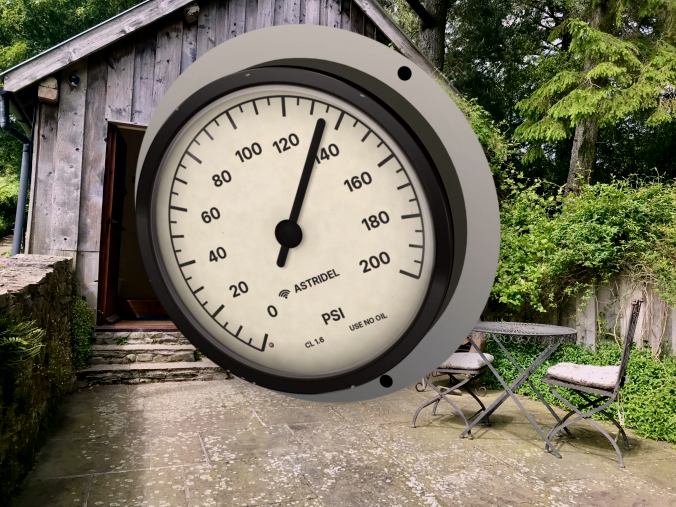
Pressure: 135 psi
